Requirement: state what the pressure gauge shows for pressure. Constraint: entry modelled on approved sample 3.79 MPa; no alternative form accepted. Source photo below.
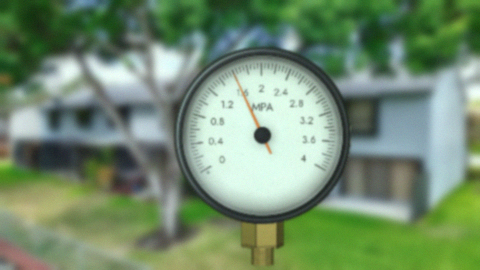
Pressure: 1.6 MPa
